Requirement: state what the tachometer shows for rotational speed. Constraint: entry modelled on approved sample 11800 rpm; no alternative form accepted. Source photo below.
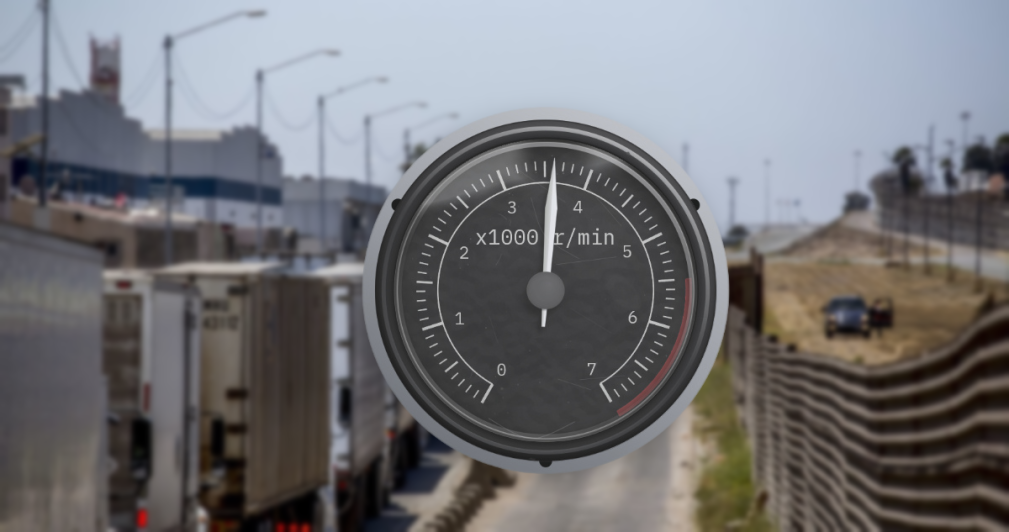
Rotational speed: 3600 rpm
